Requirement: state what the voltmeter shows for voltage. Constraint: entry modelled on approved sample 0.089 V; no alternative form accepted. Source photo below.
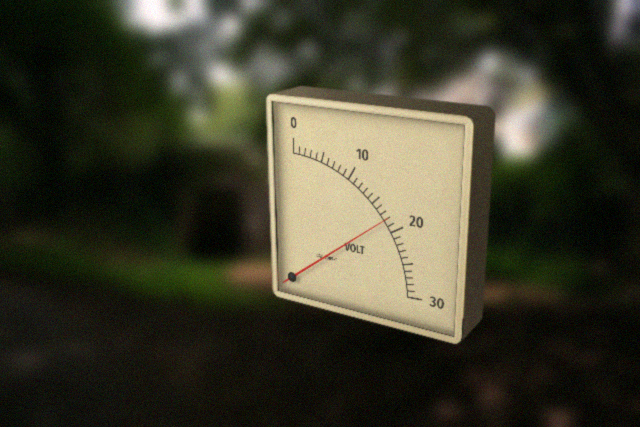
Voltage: 18 V
